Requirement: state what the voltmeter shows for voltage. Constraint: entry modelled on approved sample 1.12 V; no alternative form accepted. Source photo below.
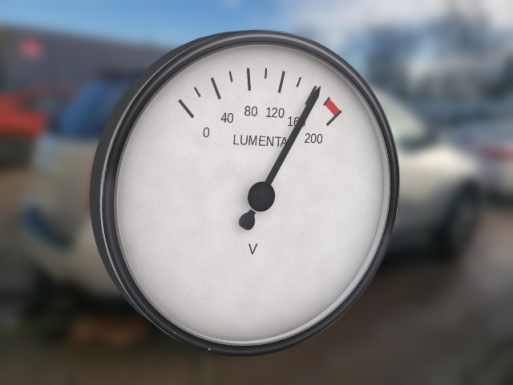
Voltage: 160 V
